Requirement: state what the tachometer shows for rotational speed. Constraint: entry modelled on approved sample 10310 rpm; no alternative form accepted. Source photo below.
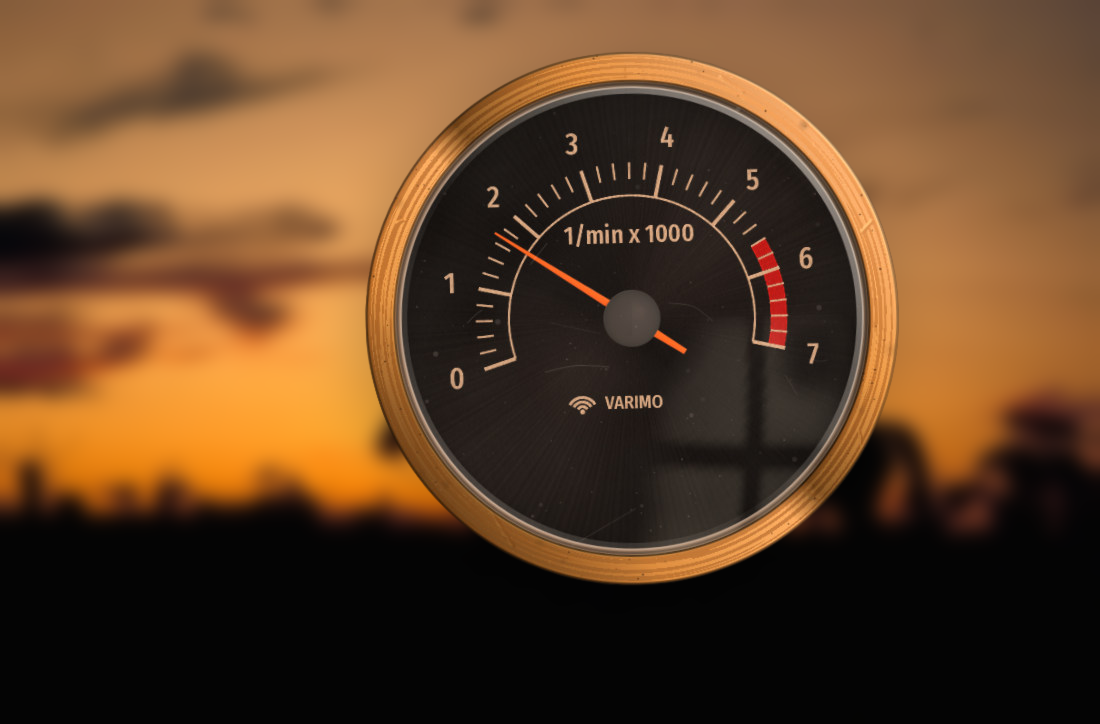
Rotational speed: 1700 rpm
